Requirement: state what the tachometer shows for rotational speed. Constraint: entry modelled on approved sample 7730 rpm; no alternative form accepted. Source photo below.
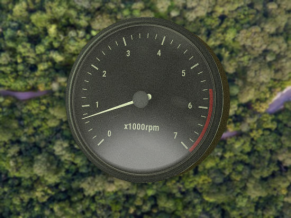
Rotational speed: 700 rpm
